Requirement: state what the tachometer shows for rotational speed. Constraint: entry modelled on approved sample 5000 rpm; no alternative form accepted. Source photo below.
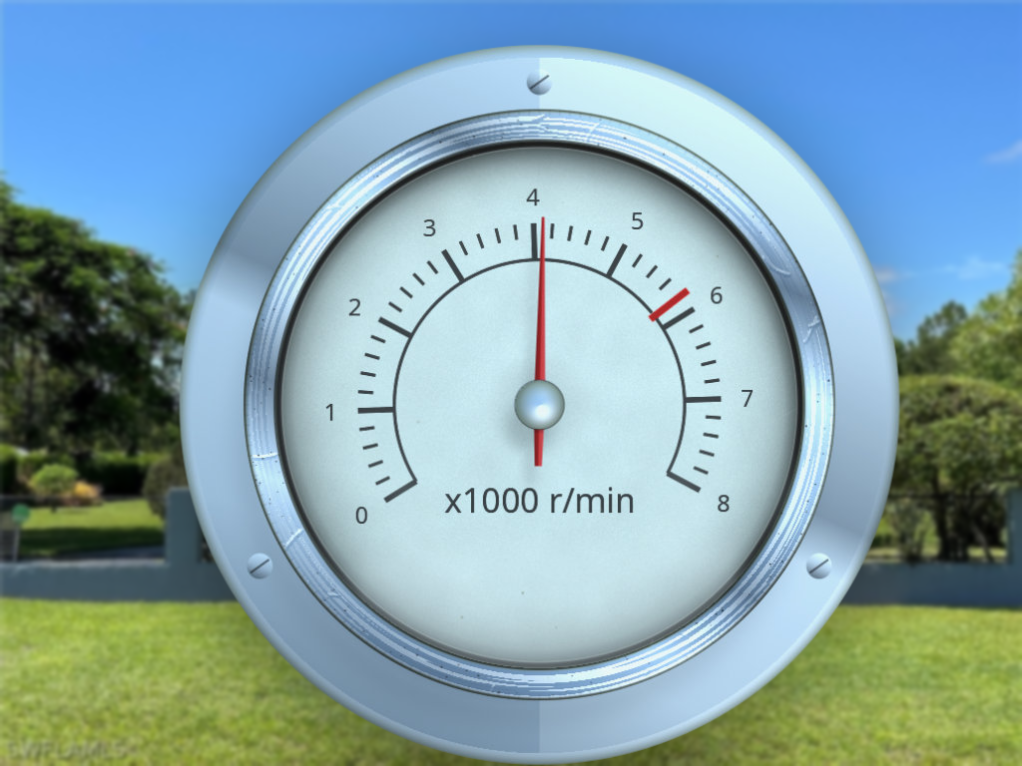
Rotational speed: 4100 rpm
